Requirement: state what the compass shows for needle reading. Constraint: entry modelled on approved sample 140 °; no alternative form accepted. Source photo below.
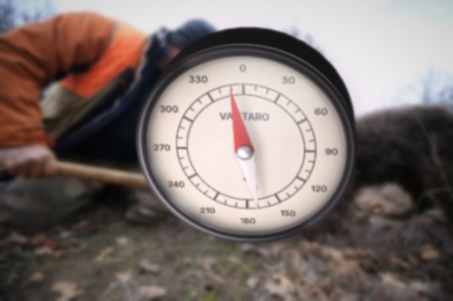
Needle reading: 350 °
